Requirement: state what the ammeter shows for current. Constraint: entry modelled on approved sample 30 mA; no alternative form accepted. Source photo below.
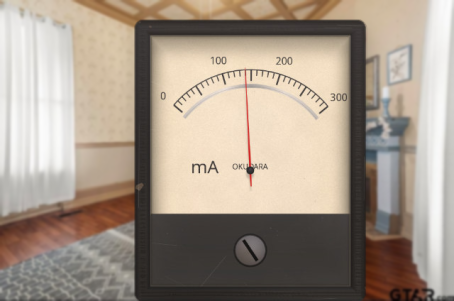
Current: 140 mA
